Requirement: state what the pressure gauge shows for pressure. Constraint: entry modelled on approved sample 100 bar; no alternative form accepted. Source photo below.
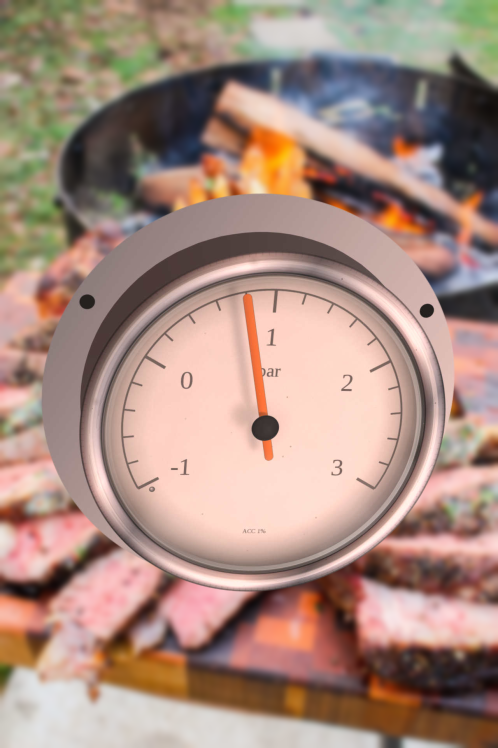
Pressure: 0.8 bar
